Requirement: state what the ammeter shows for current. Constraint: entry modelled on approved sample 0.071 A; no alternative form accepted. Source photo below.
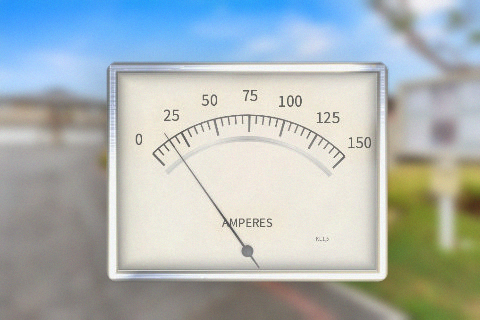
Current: 15 A
